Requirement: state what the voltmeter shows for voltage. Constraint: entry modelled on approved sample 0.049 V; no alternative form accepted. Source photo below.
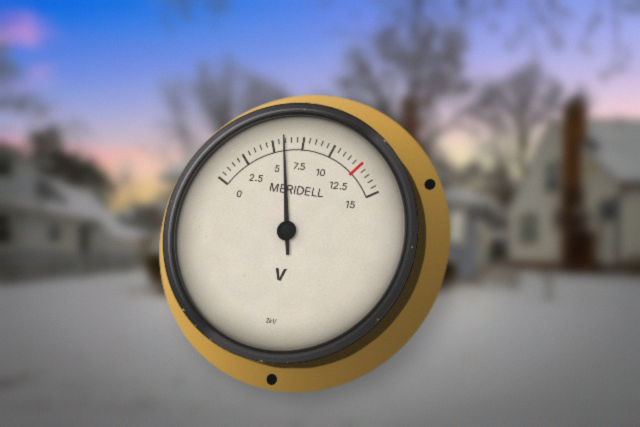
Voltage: 6 V
